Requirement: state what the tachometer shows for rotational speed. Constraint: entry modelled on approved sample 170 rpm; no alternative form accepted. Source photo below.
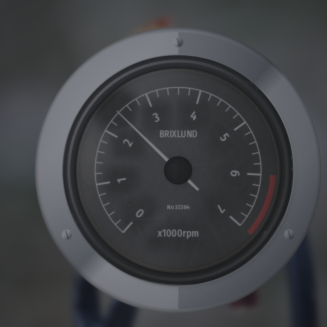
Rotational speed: 2400 rpm
